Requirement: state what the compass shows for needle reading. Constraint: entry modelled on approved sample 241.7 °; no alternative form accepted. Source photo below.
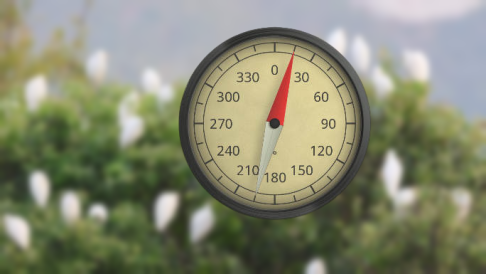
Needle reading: 15 °
